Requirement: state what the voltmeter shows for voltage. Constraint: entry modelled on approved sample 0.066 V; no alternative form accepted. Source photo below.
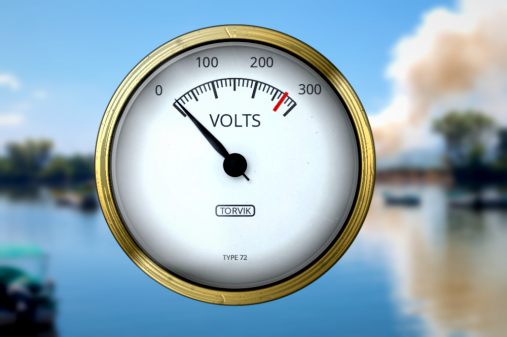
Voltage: 10 V
